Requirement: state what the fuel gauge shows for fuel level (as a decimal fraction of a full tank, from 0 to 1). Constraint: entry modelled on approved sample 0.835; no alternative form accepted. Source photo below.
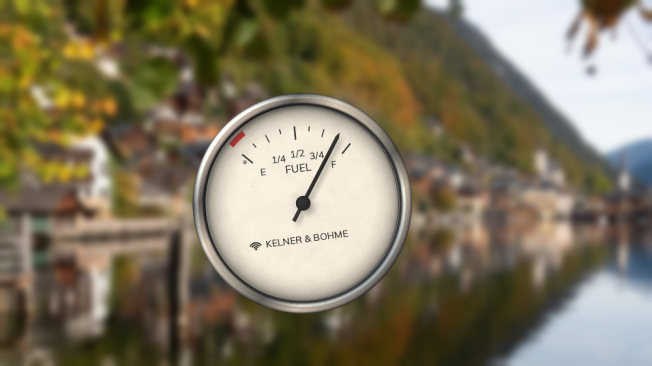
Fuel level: 0.875
